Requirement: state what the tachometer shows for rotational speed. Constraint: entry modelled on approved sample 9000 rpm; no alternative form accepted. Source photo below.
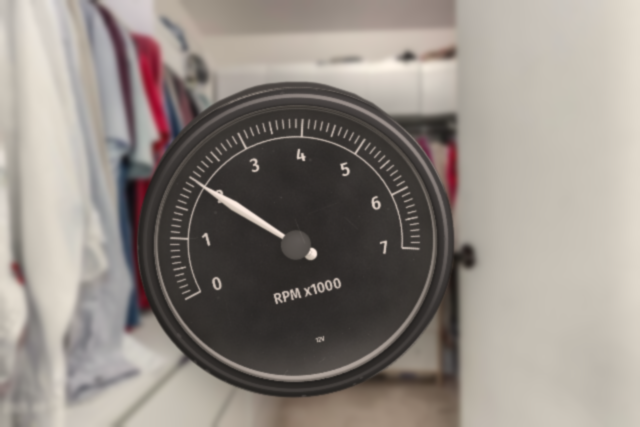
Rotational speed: 2000 rpm
